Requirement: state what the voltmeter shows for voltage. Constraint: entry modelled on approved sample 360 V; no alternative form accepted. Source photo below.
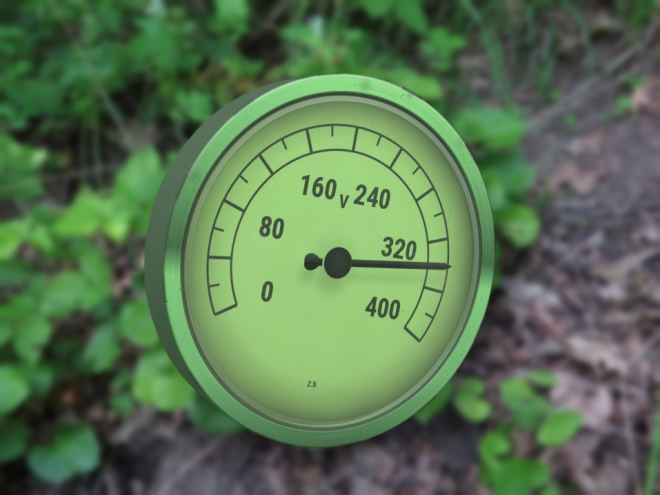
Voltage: 340 V
